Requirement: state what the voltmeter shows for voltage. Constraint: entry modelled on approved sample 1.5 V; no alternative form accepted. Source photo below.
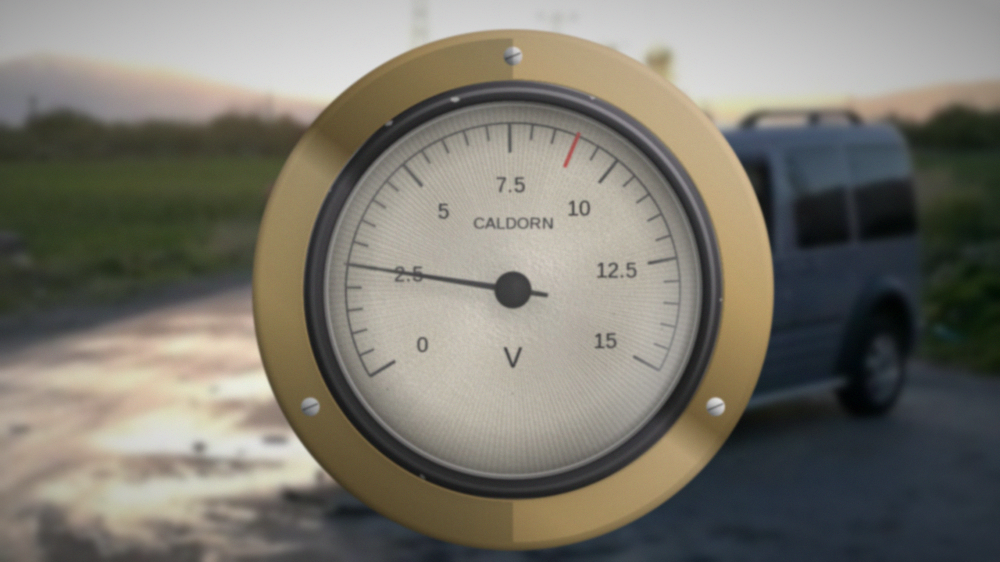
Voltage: 2.5 V
